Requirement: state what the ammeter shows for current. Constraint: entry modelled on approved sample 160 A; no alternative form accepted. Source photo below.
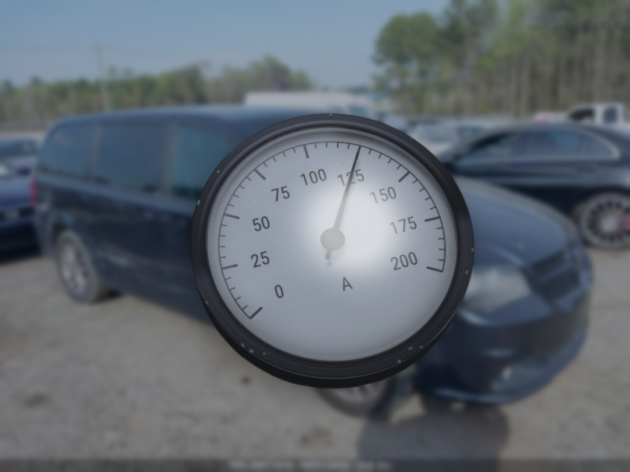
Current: 125 A
